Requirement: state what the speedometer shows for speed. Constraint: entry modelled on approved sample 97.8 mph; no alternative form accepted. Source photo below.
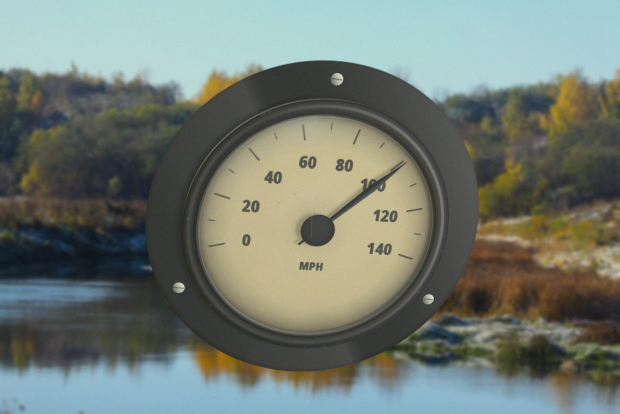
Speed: 100 mph
